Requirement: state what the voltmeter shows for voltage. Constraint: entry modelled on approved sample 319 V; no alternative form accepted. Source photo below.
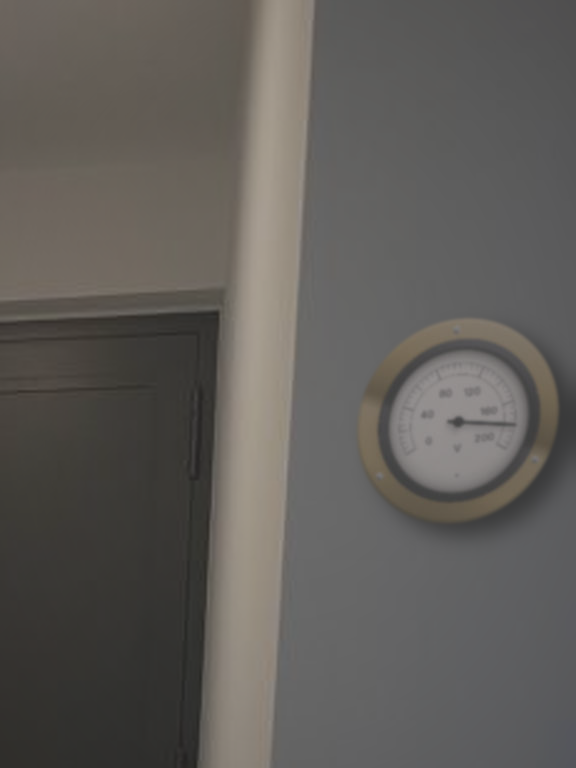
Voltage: 180 V
